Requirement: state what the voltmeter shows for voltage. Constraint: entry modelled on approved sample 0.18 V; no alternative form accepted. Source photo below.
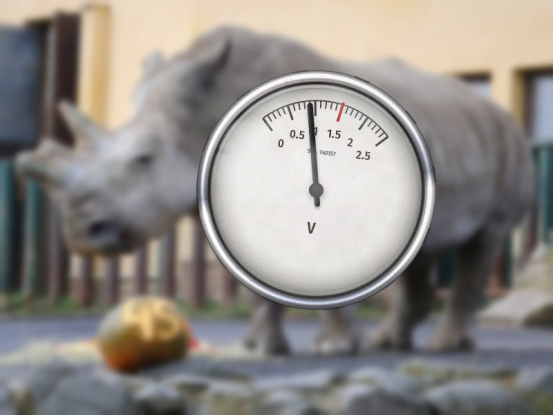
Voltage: 0.9 V
